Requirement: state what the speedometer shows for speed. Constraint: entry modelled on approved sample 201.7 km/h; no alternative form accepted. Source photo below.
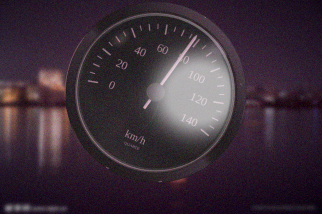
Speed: 77.5 km/h
